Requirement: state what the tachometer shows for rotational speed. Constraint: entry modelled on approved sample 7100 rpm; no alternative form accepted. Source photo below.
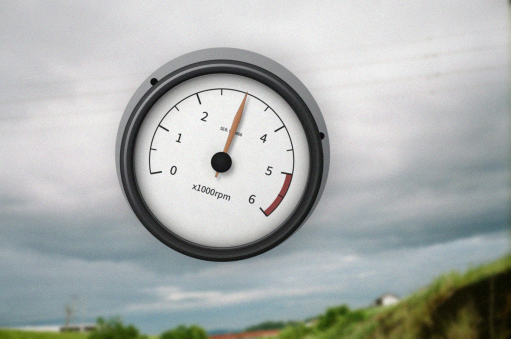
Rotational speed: 3000 rpm
